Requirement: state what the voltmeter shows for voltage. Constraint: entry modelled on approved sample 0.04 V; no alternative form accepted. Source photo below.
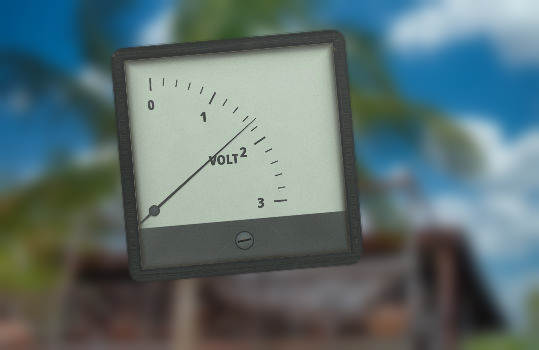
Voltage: 1.7 V
